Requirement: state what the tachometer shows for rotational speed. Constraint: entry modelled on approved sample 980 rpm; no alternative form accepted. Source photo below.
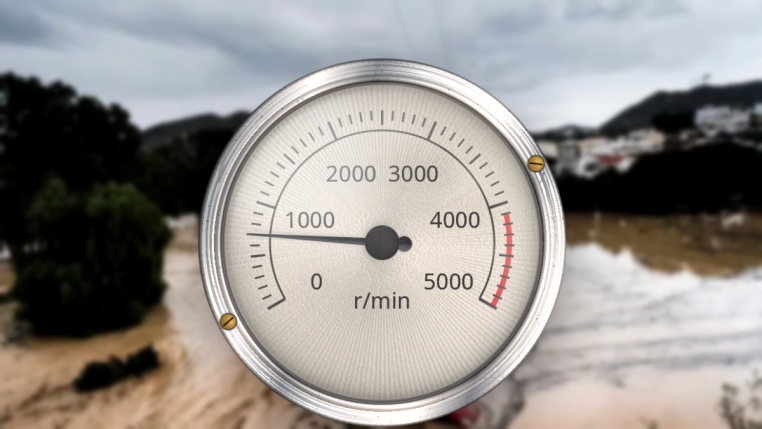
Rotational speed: 700 rpm
